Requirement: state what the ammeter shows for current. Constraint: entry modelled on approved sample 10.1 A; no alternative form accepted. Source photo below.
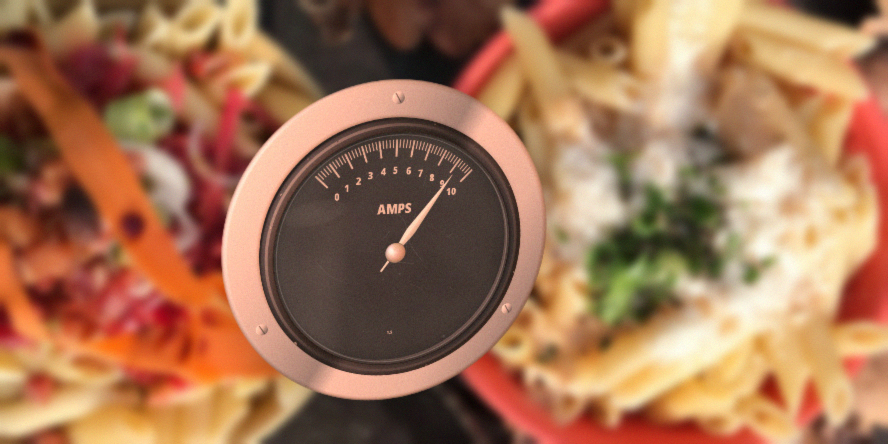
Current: 9 A
